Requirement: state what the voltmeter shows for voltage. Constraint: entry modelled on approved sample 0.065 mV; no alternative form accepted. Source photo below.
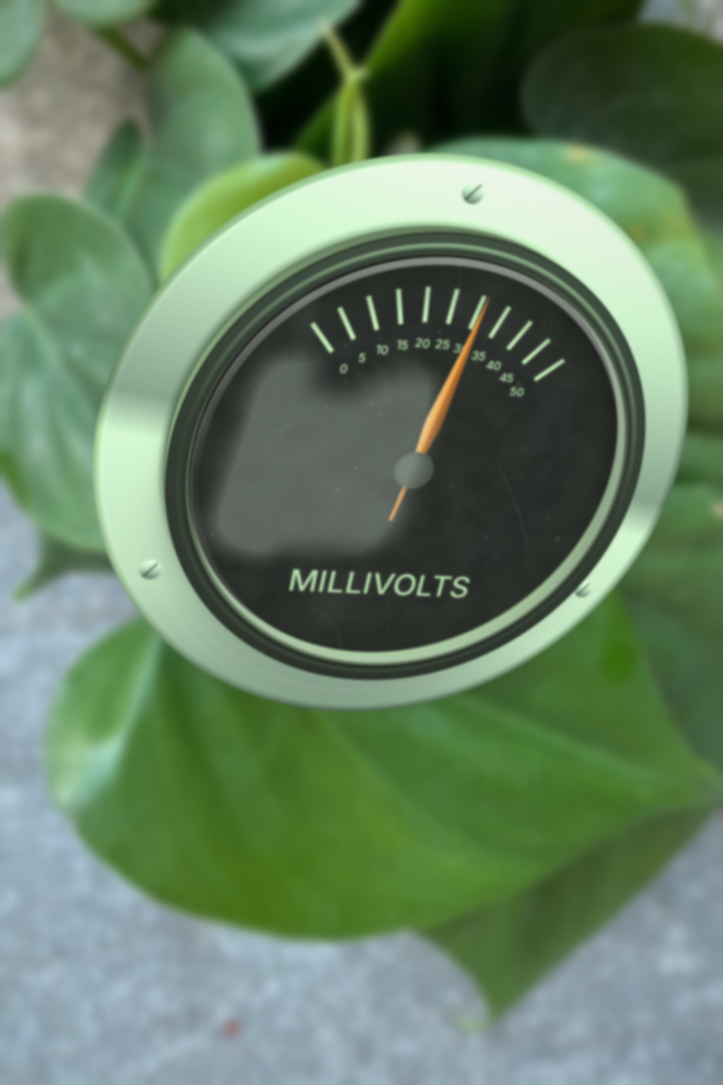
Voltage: 30 mV
